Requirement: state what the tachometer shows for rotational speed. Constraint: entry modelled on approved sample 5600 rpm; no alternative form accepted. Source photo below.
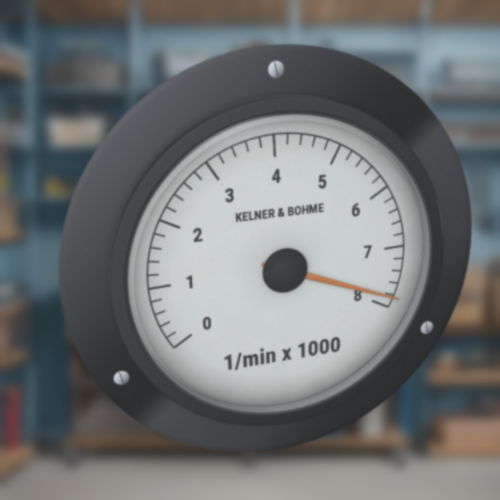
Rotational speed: 7800 rpm
